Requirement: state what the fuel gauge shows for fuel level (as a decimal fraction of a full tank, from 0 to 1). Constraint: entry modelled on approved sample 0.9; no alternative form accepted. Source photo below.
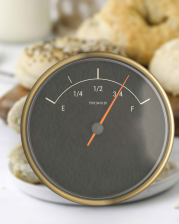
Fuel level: 0.75
